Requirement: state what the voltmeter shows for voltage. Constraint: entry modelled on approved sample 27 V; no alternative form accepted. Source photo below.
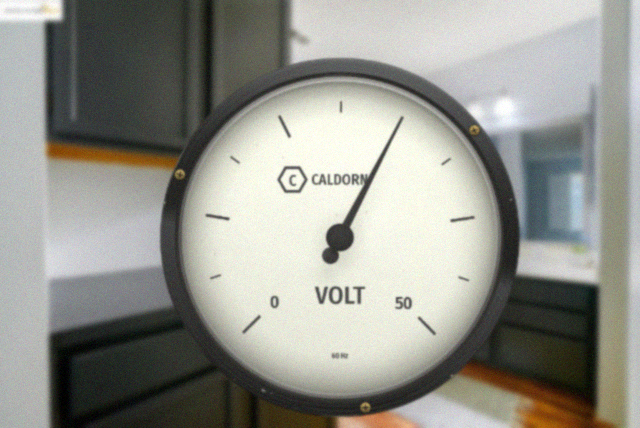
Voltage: 30 V
